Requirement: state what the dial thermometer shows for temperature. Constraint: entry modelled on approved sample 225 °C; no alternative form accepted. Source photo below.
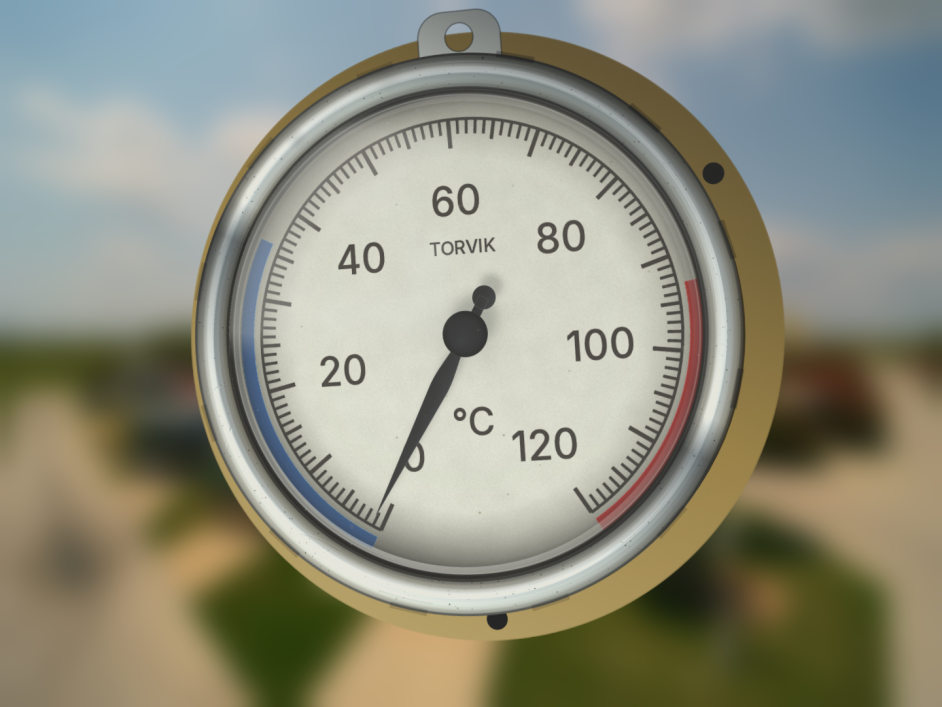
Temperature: 1 °C
